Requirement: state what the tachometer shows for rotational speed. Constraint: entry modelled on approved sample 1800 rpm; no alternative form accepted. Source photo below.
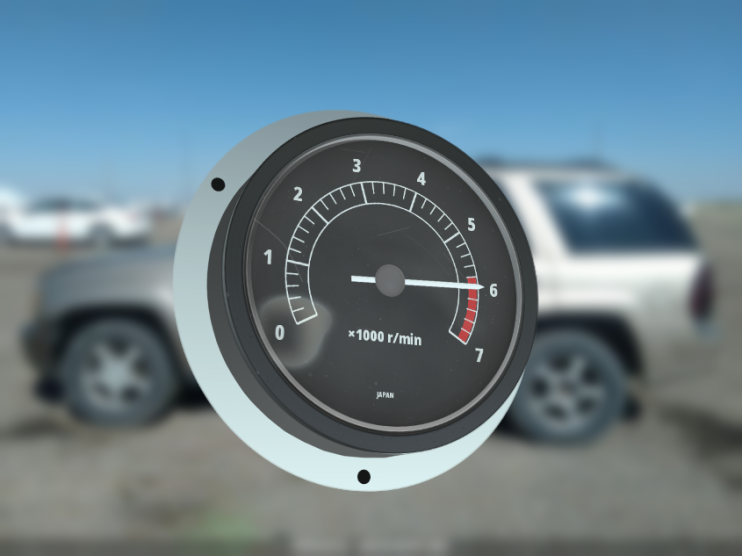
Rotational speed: 6000 rpm
